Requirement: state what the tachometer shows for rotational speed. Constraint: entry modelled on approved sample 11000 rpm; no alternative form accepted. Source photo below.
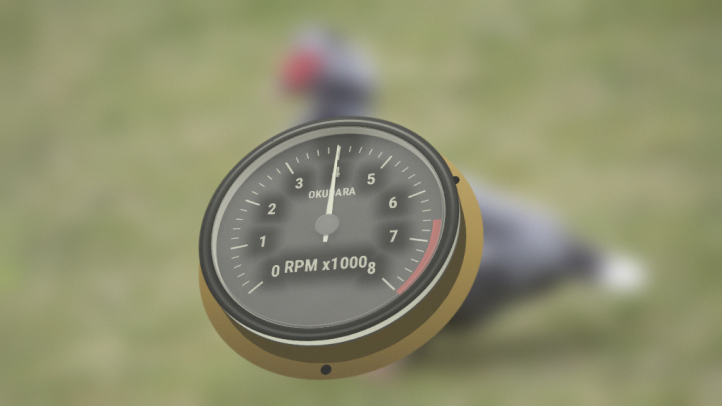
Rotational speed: 4000 rpm
